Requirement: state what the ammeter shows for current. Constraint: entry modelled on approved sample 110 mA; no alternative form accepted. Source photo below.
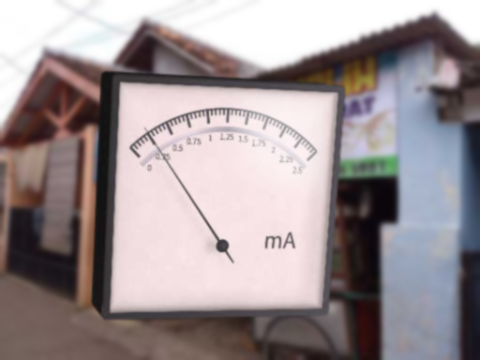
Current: 0.25 mA
